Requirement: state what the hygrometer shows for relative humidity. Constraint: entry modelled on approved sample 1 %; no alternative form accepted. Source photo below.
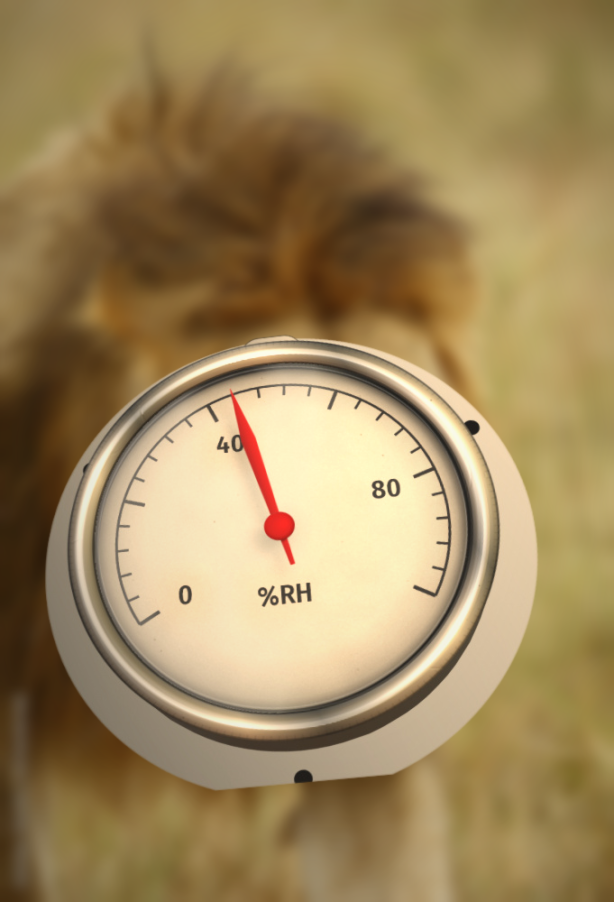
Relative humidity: 44 %
